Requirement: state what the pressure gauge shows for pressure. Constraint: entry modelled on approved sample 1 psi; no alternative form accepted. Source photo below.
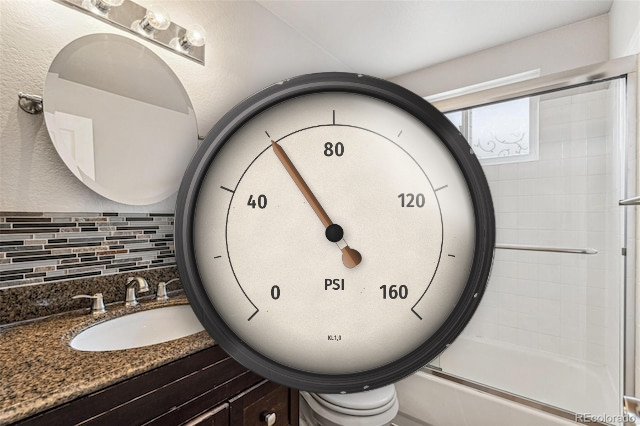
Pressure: 60 psi
